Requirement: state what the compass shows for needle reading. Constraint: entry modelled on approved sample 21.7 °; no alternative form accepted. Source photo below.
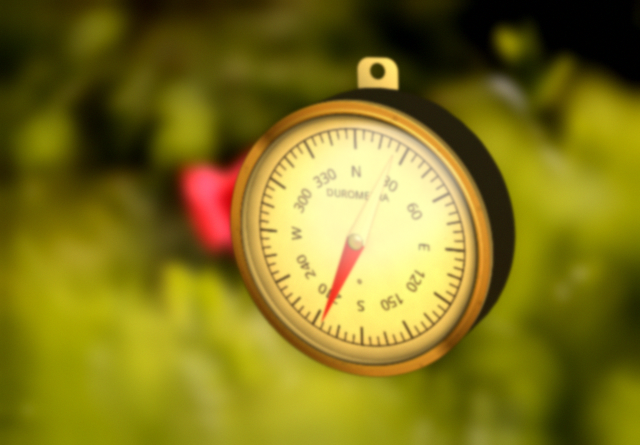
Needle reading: 205 °
